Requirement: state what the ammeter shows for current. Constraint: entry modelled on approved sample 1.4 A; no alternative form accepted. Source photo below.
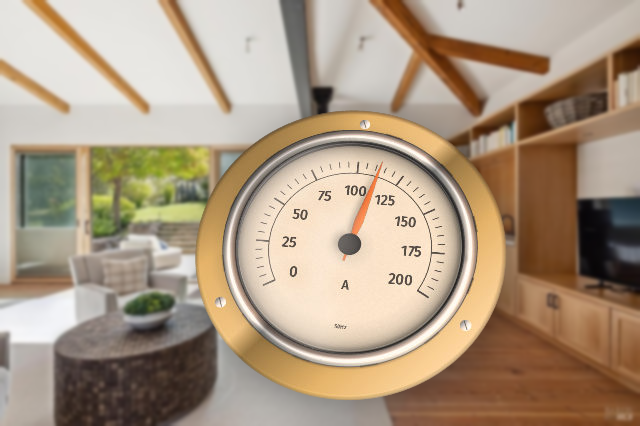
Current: 112.5 A
